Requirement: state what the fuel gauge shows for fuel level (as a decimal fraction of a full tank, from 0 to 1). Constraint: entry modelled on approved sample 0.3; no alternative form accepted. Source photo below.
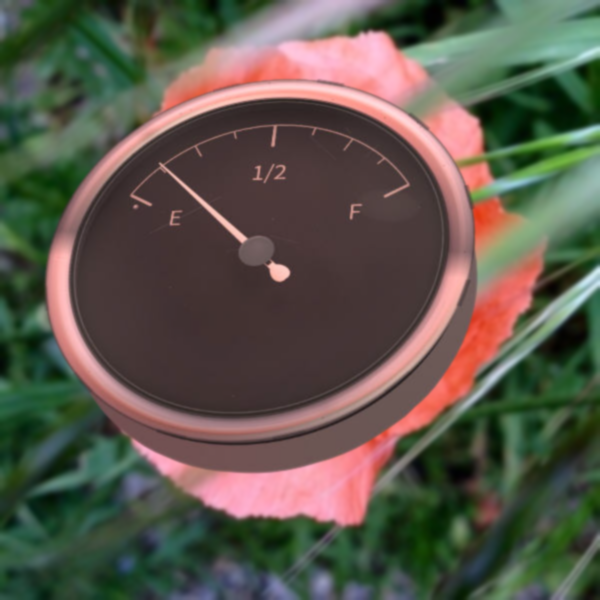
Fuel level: 0.125
